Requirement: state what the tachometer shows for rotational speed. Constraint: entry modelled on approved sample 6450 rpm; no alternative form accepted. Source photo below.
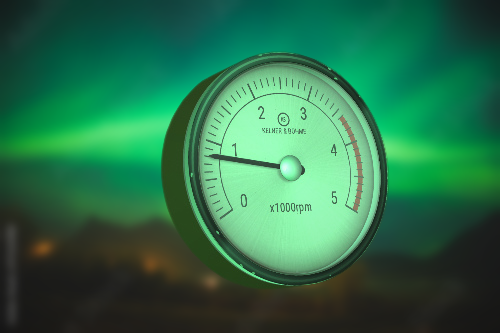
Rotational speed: 800 rpm
